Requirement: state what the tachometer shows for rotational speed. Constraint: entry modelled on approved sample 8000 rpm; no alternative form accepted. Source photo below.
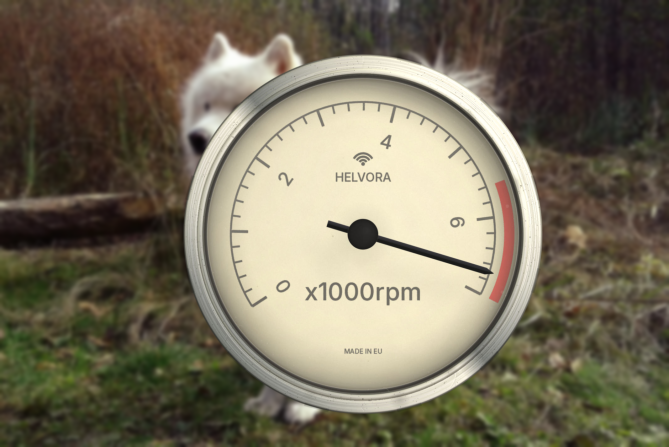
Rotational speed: 6700 rpm
